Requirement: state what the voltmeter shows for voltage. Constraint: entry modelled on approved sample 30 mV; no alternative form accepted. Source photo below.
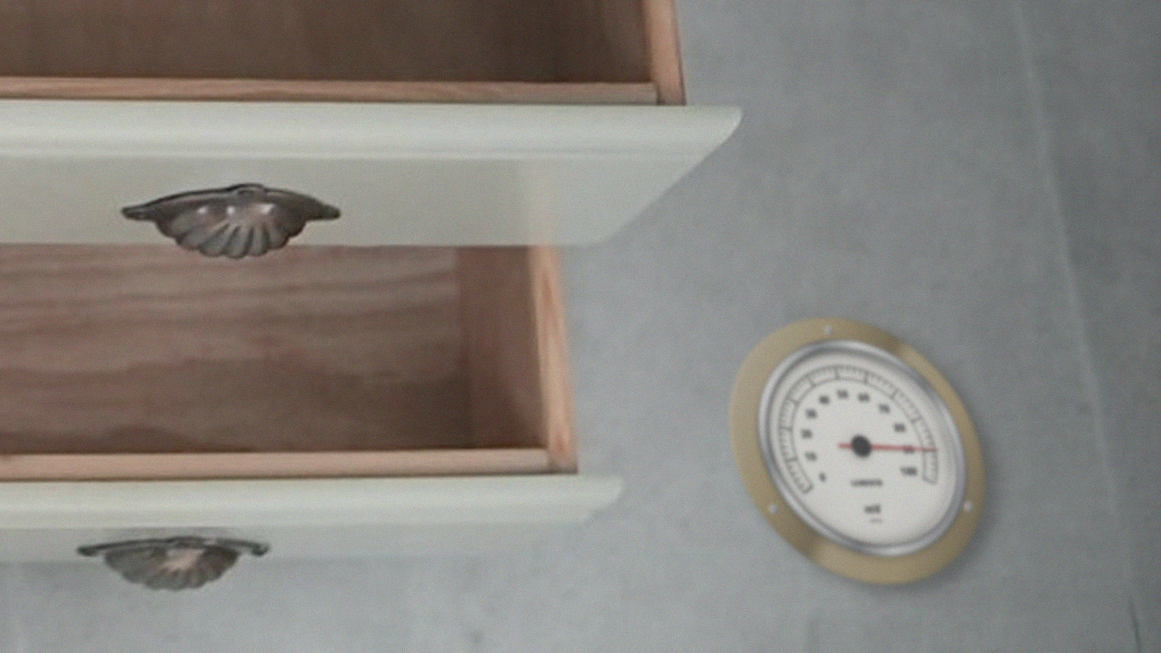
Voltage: 90 mV
